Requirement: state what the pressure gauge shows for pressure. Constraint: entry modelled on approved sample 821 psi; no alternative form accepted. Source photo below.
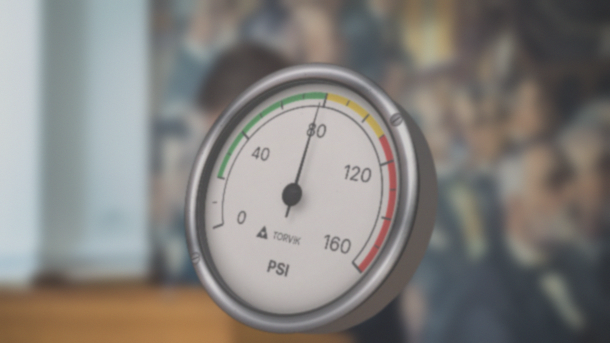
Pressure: 80 psi
